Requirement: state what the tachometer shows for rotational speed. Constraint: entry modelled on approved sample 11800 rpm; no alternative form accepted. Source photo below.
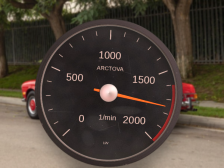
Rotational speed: 1750 rpm
